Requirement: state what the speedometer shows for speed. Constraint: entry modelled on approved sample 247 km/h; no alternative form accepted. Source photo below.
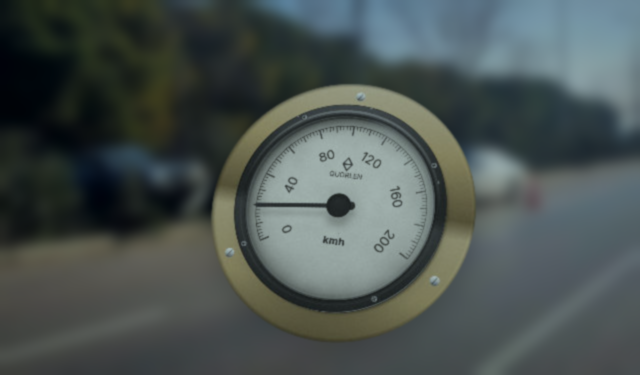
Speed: 20 km/h
